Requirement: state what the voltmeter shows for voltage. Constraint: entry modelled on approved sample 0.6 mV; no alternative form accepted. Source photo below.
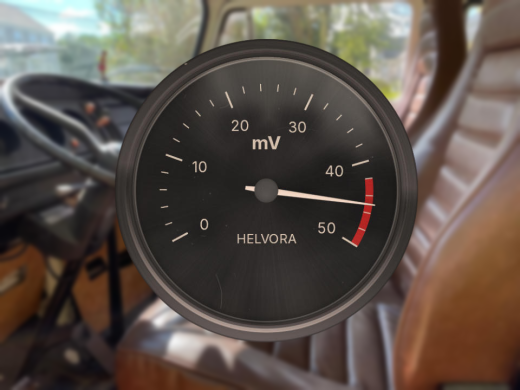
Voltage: 45 mV
